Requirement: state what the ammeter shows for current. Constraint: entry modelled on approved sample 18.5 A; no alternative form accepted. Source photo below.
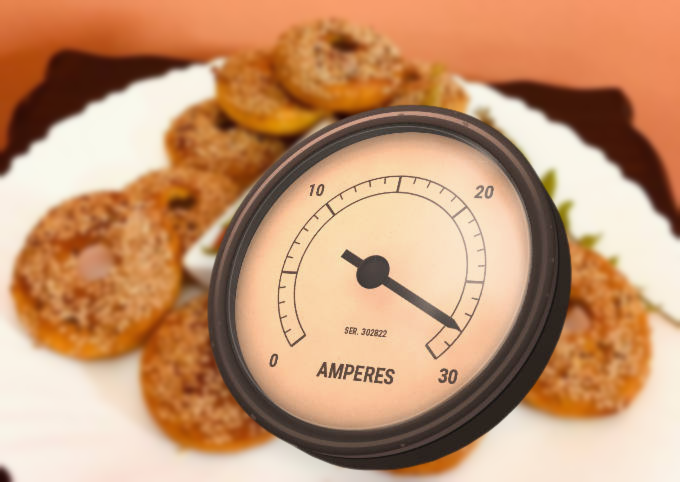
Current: 28 A
